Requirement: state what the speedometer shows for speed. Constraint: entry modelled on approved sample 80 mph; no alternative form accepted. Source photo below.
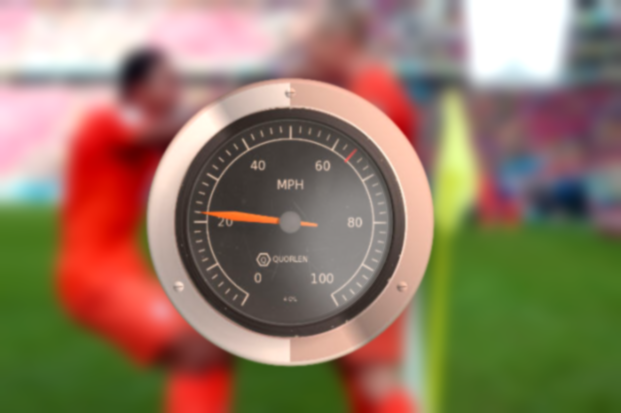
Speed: 22 mph
